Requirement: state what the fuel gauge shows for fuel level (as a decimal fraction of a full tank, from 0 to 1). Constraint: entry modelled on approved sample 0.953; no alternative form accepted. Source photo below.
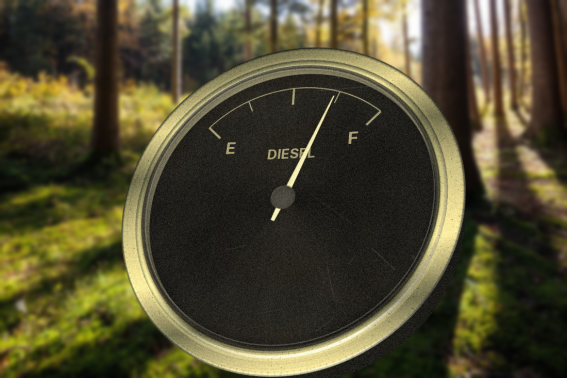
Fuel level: 0.75
